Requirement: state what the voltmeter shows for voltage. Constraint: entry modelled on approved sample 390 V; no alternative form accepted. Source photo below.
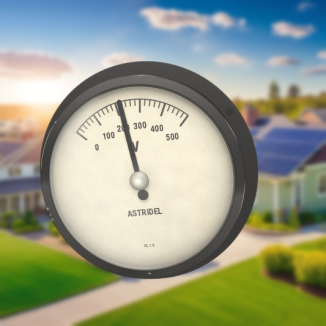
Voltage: 220 V
